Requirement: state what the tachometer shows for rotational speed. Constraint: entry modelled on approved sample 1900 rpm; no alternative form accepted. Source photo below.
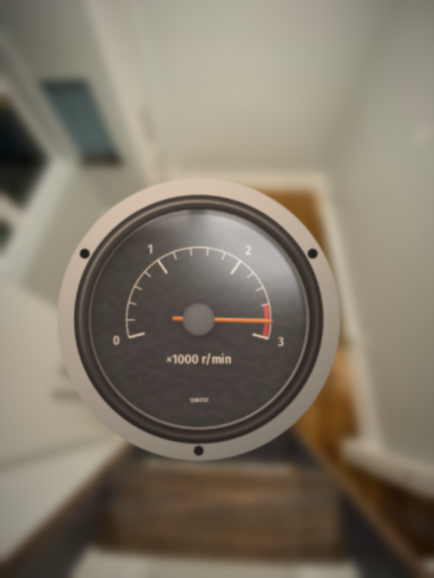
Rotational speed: 2800 rpm
